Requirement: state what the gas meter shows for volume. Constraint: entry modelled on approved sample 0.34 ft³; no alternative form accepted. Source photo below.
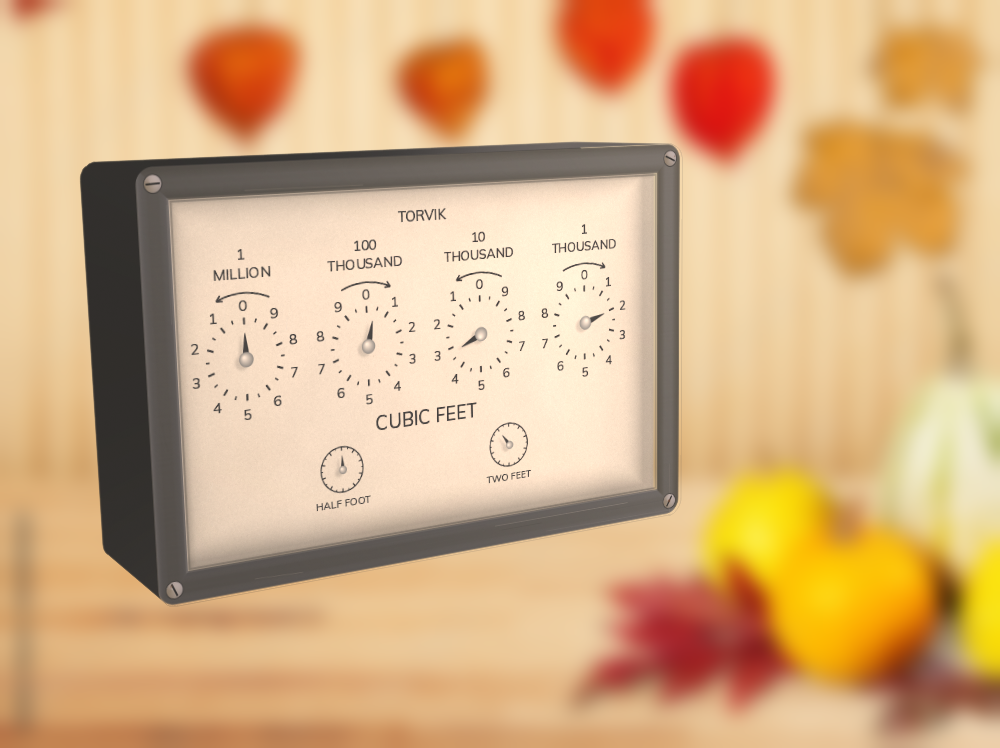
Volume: 3200 ft³
